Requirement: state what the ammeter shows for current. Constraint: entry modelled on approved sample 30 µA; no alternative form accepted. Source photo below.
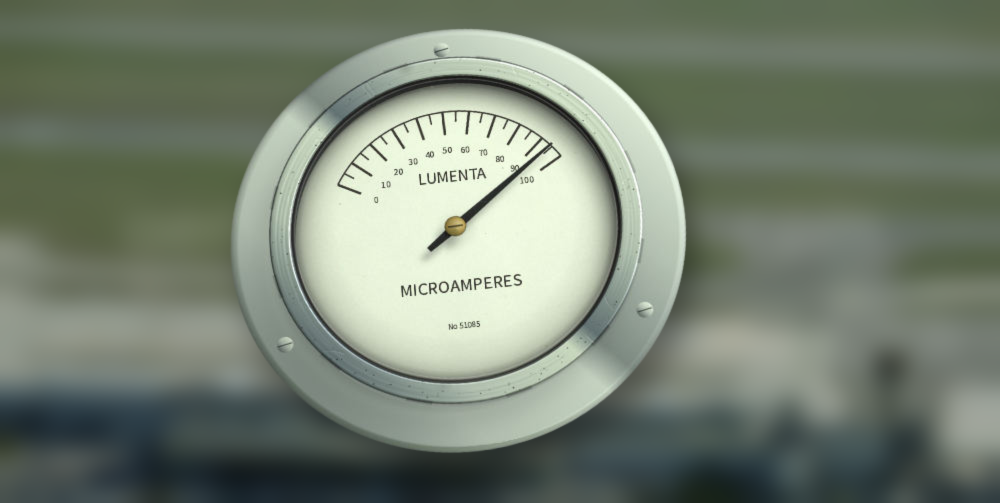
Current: 95 µA
